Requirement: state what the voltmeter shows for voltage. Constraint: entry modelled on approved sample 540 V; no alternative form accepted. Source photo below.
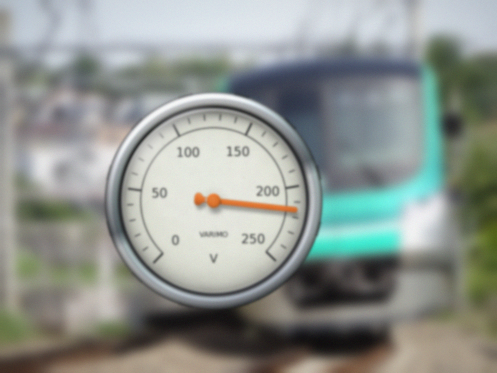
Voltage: 215 V
